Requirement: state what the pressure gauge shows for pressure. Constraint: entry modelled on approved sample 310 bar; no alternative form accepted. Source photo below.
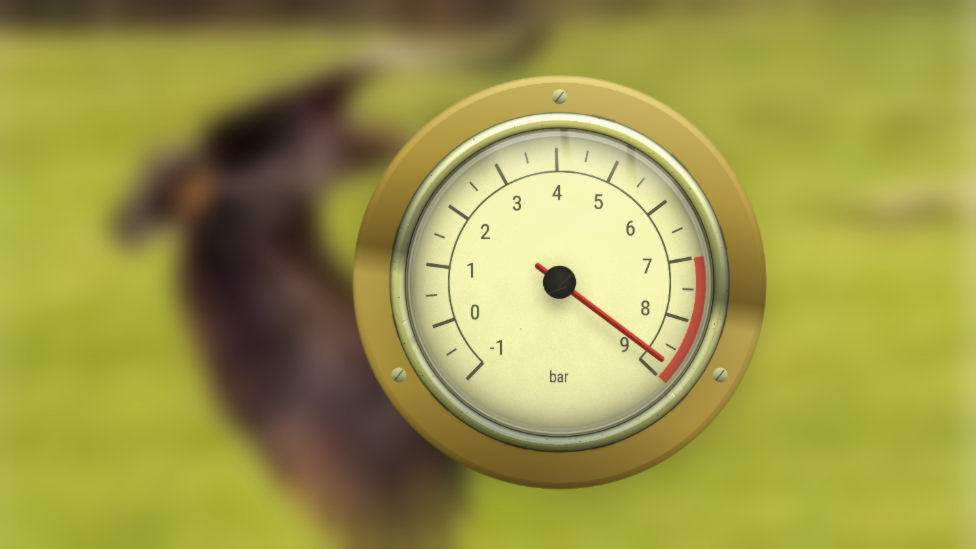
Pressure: 8.75 bar
